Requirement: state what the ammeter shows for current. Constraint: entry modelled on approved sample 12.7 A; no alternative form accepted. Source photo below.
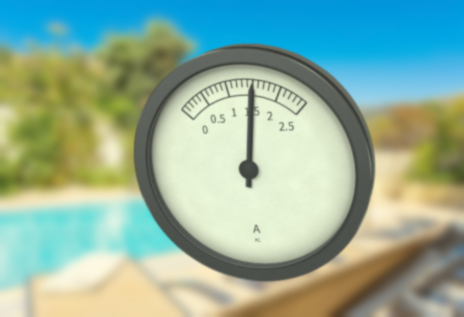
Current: 1.5 A
